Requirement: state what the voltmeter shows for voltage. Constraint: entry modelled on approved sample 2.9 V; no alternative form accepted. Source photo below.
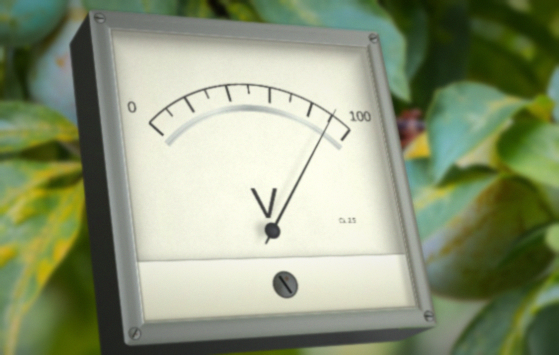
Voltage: 90 V
